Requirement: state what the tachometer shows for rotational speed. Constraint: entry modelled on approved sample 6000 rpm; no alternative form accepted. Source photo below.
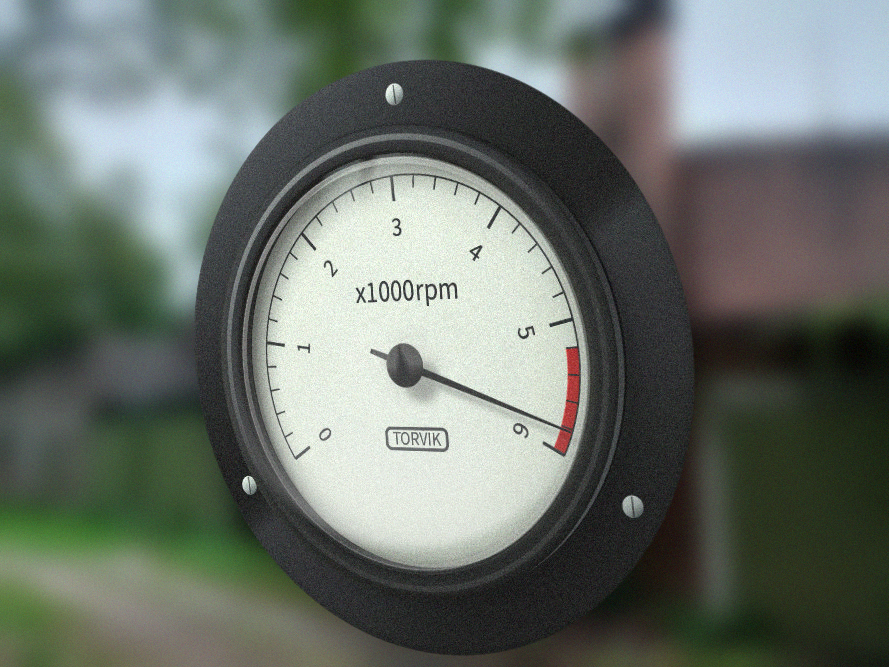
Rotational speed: 5800 rpm
